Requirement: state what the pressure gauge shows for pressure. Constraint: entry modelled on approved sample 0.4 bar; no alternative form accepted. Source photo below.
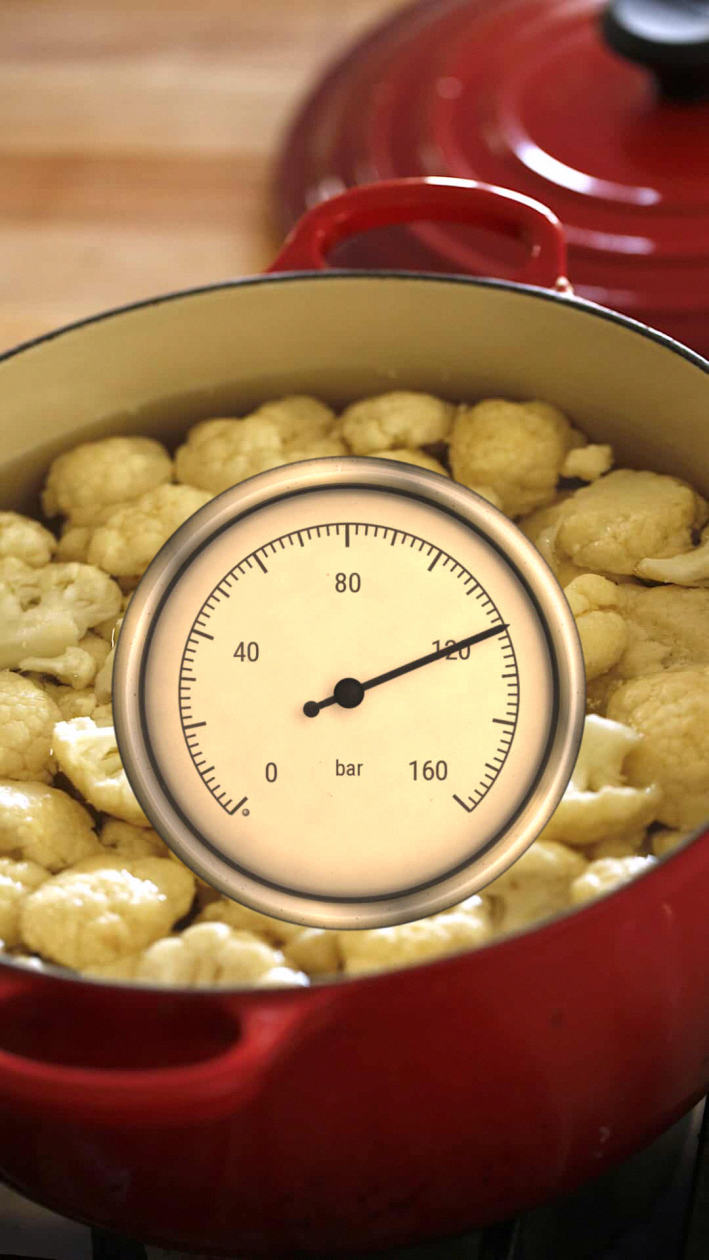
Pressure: 120 bar
